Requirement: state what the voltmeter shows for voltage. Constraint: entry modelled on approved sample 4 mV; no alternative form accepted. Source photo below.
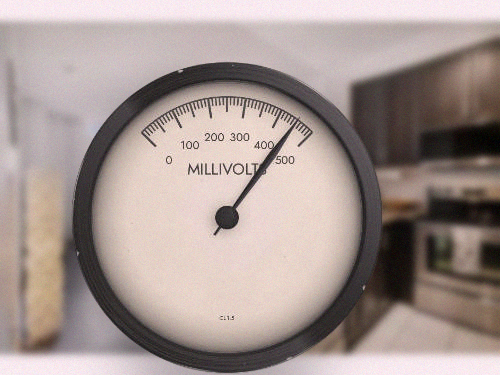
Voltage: 450 mV
